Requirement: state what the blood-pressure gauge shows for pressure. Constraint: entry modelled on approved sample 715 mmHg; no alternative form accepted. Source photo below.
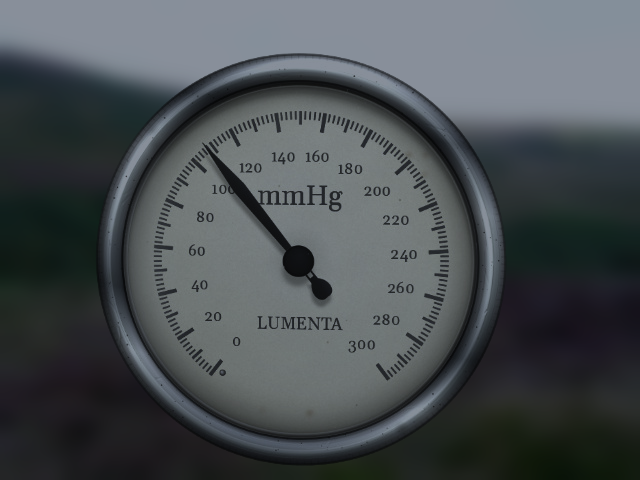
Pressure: 108 mmHg
